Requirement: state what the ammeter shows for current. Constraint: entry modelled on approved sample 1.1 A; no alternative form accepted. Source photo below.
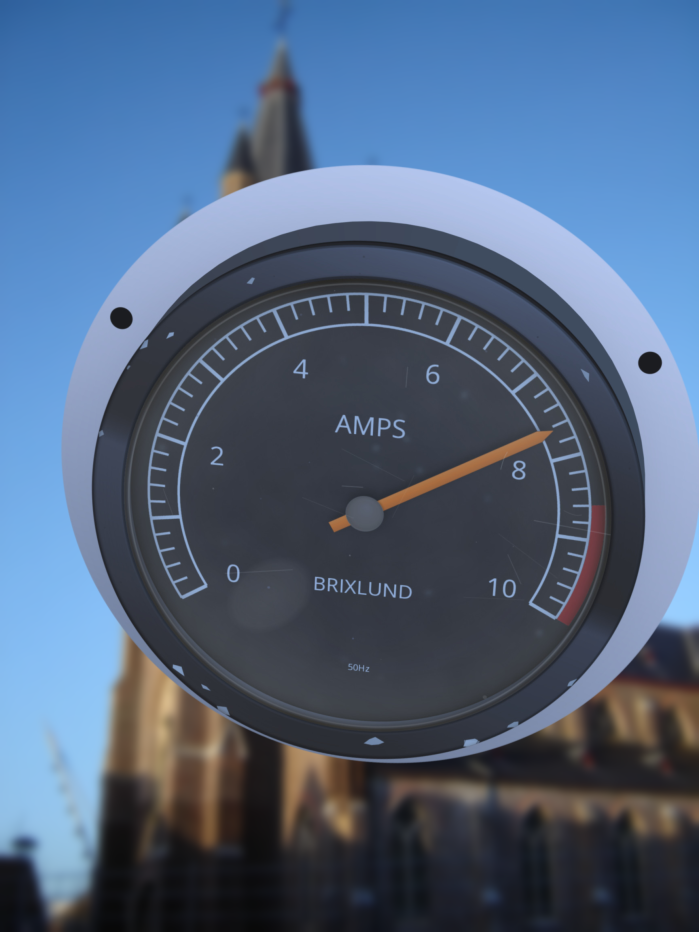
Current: 7.6 A
